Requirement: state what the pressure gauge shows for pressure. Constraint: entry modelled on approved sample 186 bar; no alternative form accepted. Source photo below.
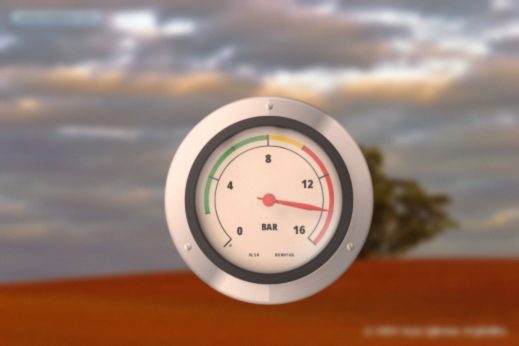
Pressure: 14 bar
